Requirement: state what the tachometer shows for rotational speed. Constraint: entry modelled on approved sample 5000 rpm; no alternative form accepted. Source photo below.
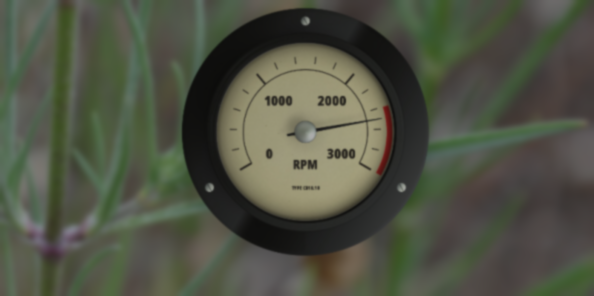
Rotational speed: 2500 rpm
